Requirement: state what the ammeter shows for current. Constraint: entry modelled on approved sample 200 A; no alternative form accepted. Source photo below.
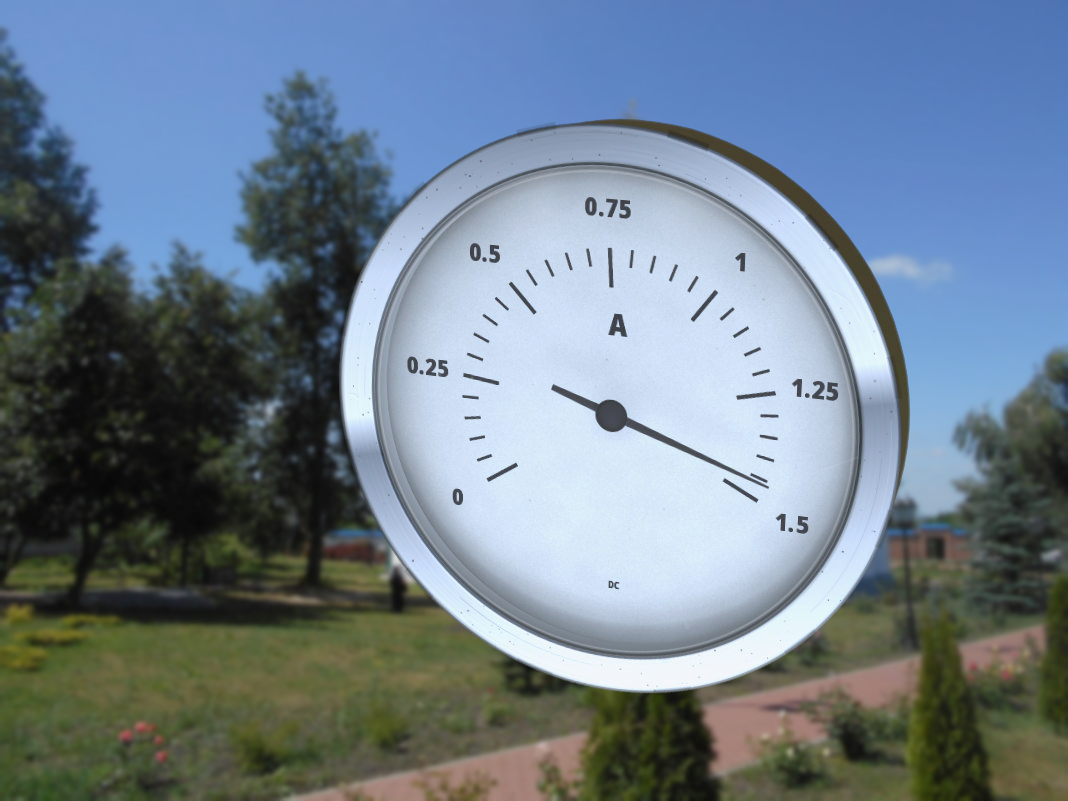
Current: 1.45 A
